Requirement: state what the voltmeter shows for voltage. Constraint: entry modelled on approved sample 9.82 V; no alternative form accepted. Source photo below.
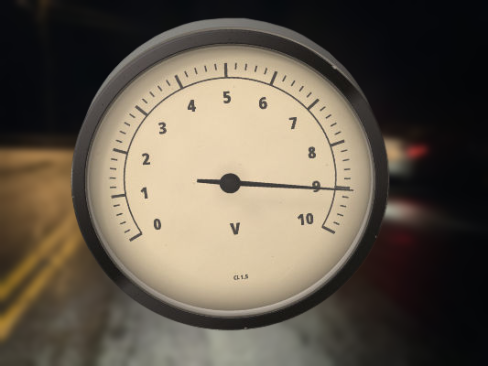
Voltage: 9 V
